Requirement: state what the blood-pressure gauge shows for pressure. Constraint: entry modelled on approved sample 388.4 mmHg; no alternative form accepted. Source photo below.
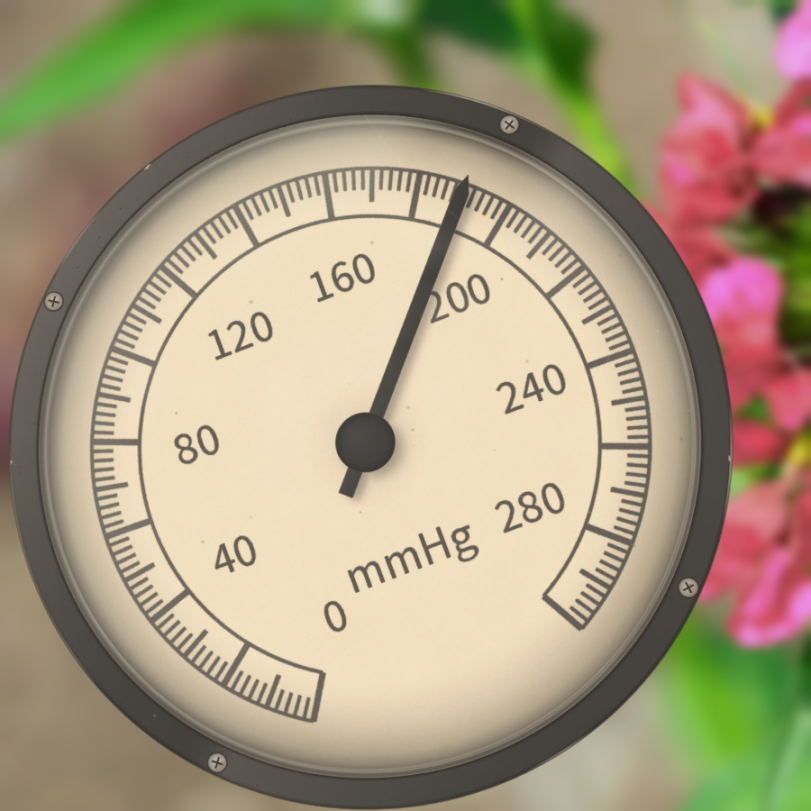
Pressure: 190 mmHg
